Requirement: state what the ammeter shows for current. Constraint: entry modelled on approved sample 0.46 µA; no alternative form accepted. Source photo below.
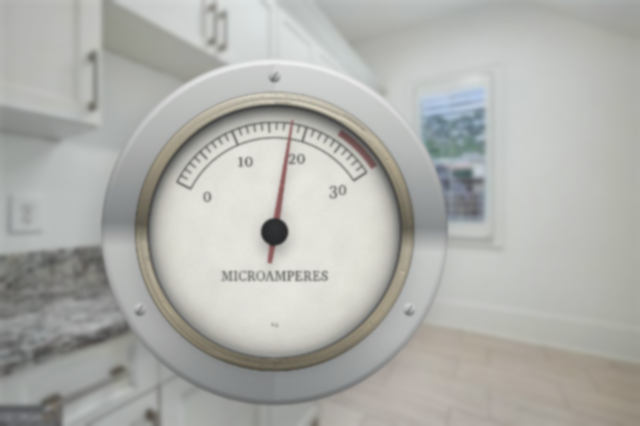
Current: 18 µA
